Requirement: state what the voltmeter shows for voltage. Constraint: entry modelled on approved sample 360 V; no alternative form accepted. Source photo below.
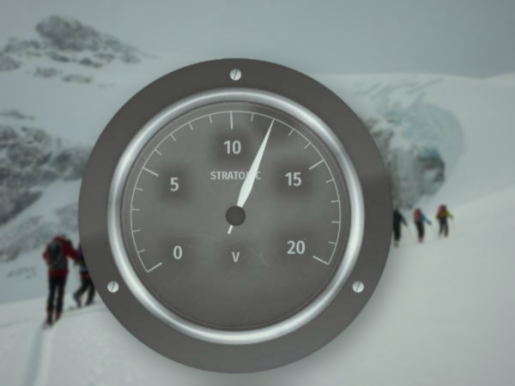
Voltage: 12 V
